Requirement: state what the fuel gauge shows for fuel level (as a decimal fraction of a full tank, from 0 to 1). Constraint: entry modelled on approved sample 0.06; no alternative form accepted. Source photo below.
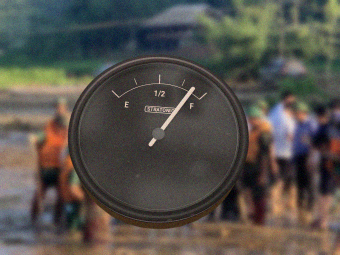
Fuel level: 0.875
